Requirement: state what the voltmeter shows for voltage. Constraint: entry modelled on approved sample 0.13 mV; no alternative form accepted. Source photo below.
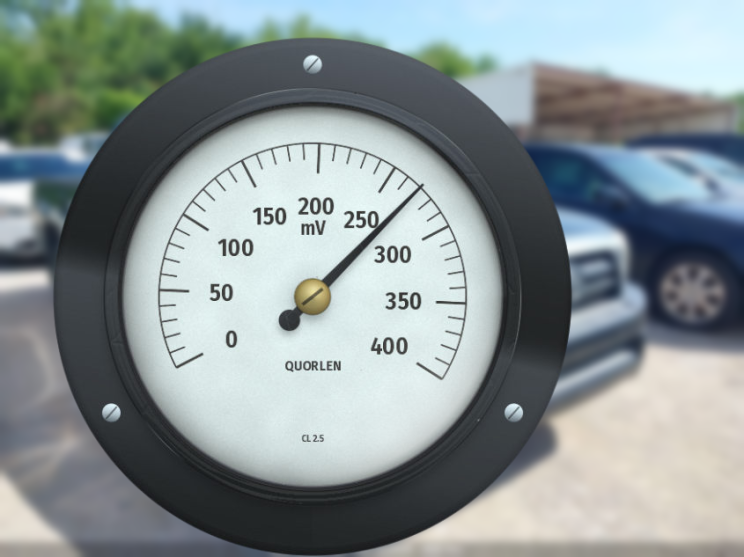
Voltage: 270 mV
